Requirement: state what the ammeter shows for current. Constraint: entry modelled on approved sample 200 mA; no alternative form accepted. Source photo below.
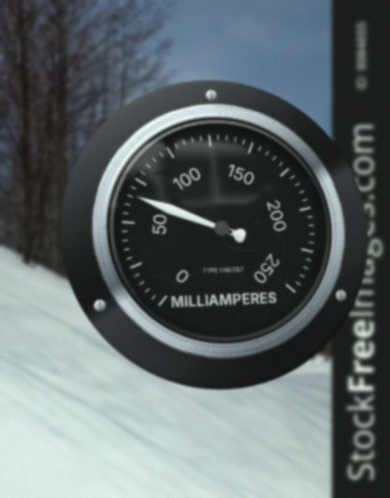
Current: 65 mA
